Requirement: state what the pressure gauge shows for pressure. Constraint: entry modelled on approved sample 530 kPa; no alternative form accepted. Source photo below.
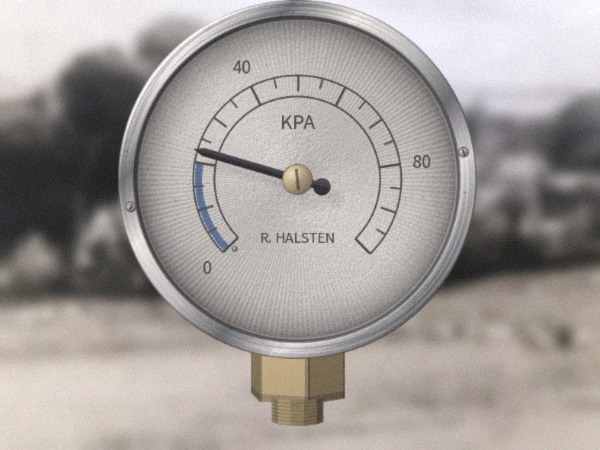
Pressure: 22.5 kPa
